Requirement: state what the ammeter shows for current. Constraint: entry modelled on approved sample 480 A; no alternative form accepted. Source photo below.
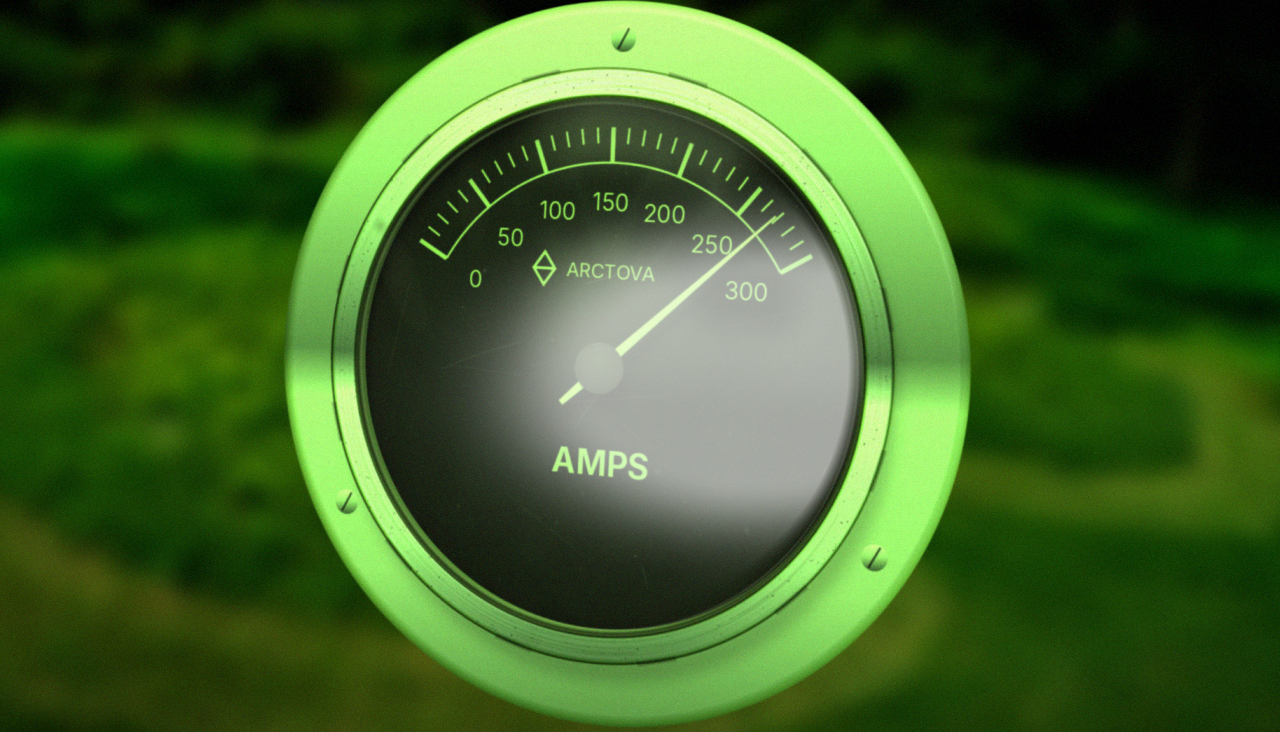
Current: 270 A
